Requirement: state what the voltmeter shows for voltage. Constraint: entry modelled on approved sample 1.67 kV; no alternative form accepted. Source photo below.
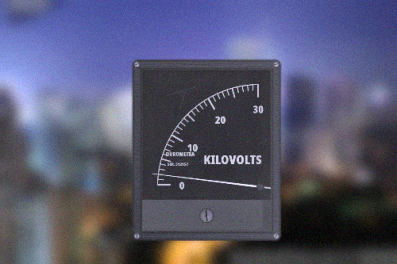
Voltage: 2 kV
